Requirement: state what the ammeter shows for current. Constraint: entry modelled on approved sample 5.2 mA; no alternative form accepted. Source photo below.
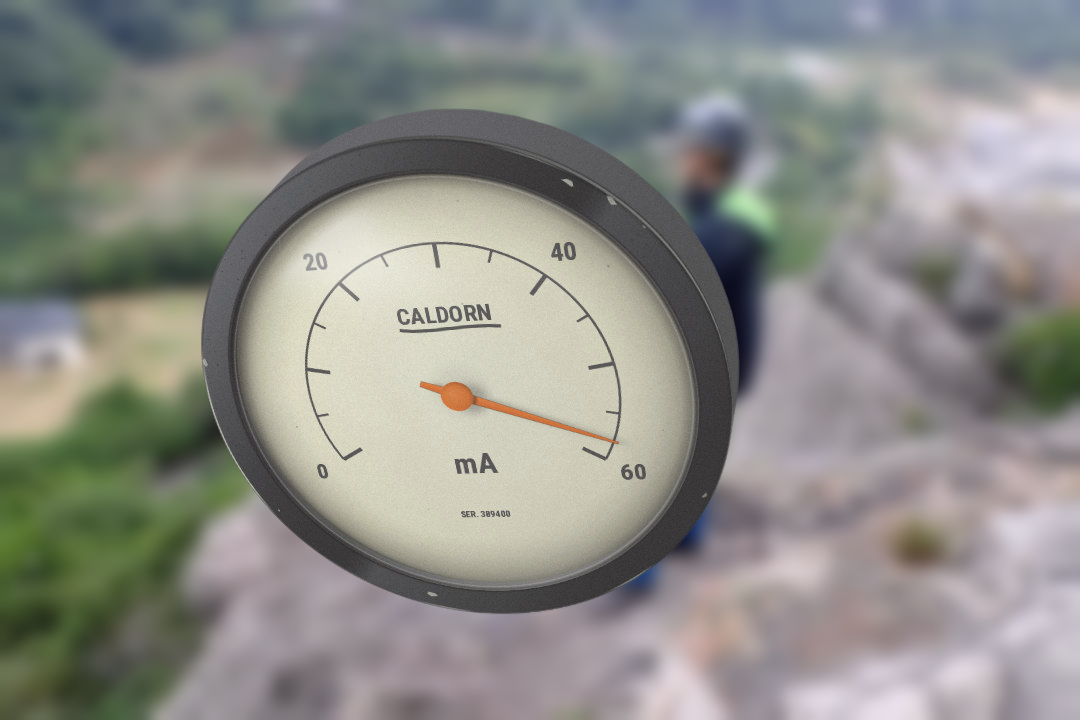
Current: 57.5 mA
